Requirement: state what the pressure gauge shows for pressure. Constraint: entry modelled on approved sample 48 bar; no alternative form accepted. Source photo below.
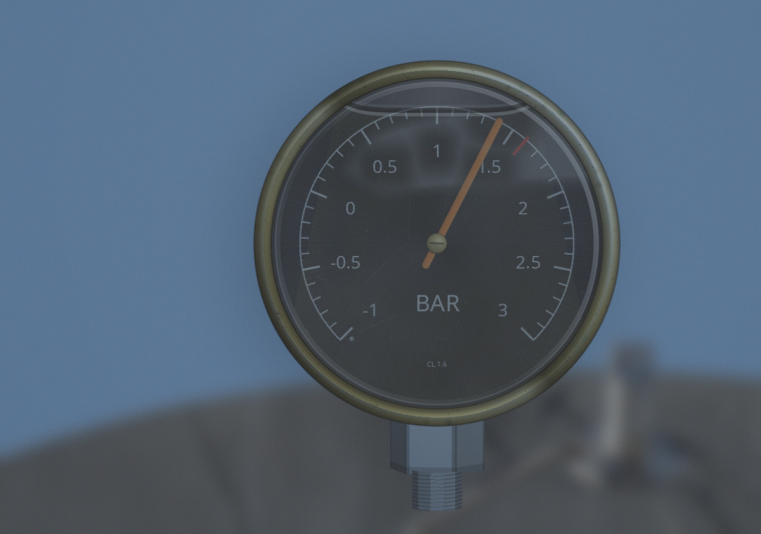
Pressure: 1.4 bar
